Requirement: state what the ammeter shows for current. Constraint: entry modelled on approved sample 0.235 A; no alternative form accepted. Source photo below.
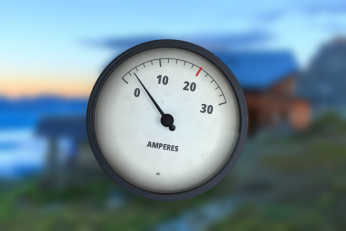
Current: 3 A
